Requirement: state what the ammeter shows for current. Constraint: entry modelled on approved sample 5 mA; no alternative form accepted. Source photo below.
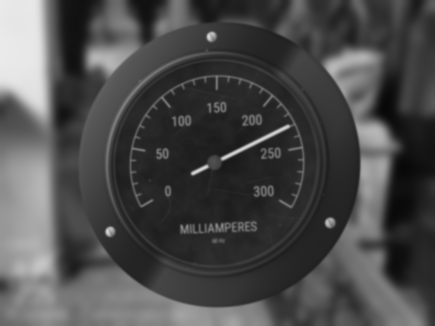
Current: 230 mA
